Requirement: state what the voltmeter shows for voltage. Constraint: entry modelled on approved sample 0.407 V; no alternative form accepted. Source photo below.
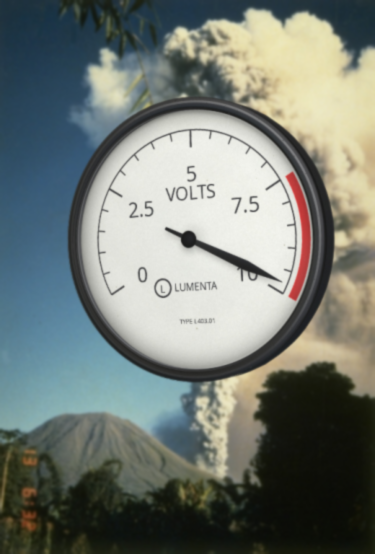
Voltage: 9.75 V
